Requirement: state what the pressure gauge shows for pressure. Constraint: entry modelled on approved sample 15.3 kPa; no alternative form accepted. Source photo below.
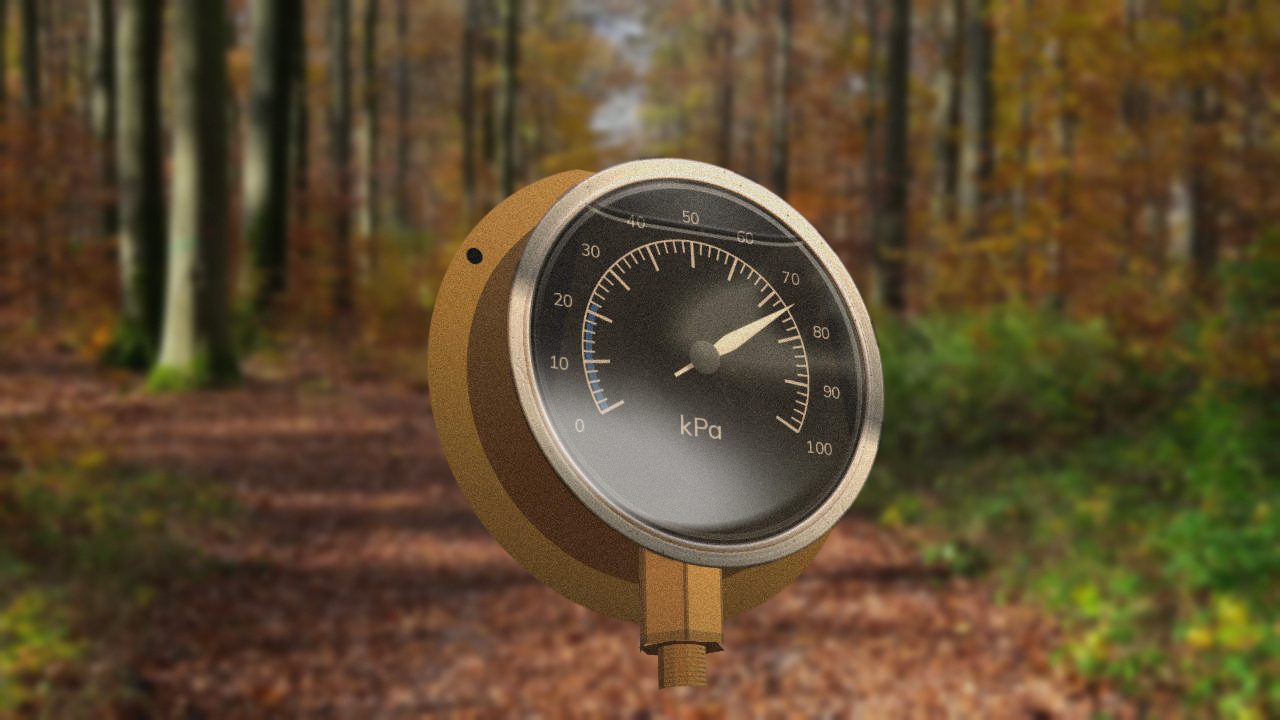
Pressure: 74 kPa
